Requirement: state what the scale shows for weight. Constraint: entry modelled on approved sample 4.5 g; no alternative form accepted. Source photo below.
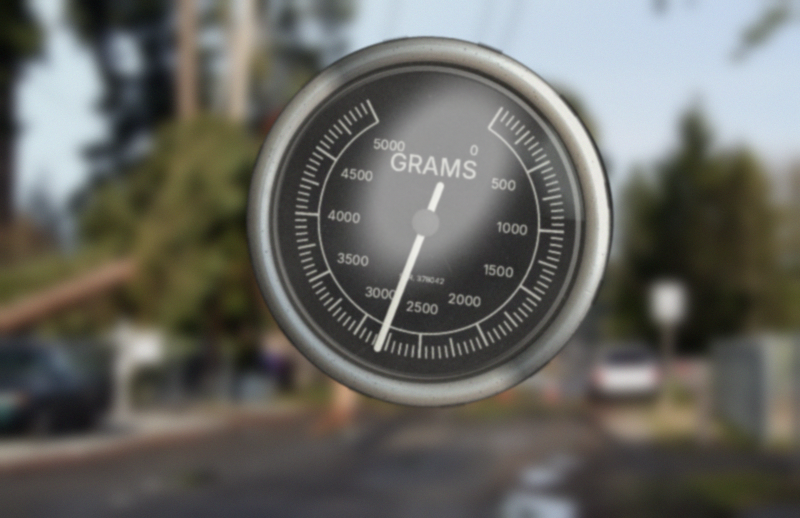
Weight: 2800 g
